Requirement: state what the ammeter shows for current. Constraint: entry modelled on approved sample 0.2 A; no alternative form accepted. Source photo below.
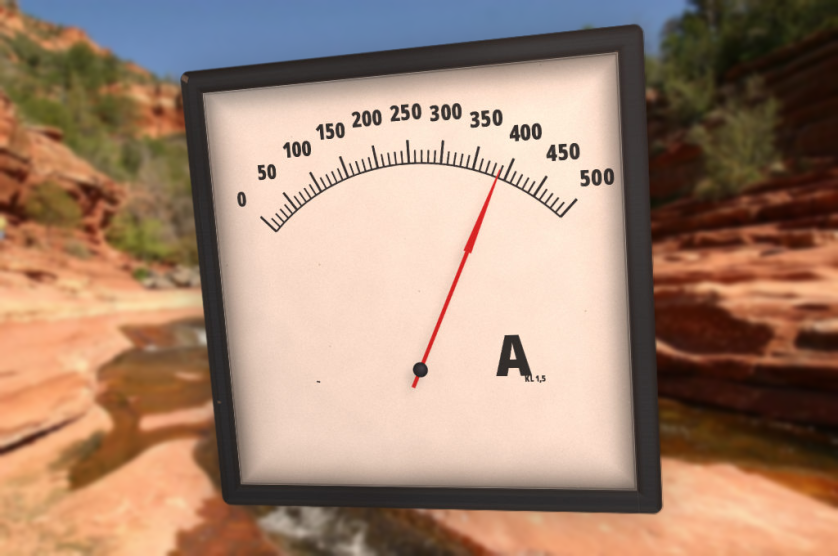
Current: 390 A
